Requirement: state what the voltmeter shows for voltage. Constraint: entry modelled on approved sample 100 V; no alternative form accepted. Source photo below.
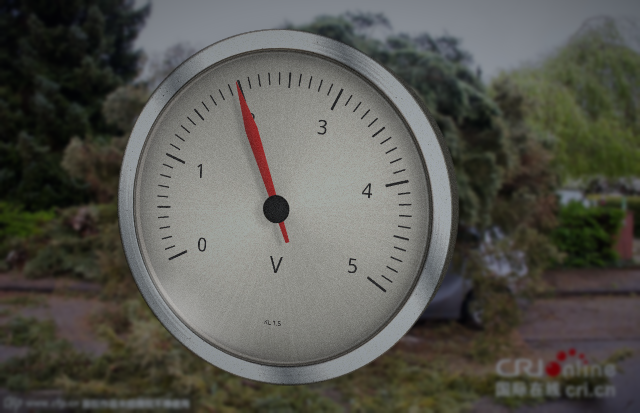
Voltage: 2 V
